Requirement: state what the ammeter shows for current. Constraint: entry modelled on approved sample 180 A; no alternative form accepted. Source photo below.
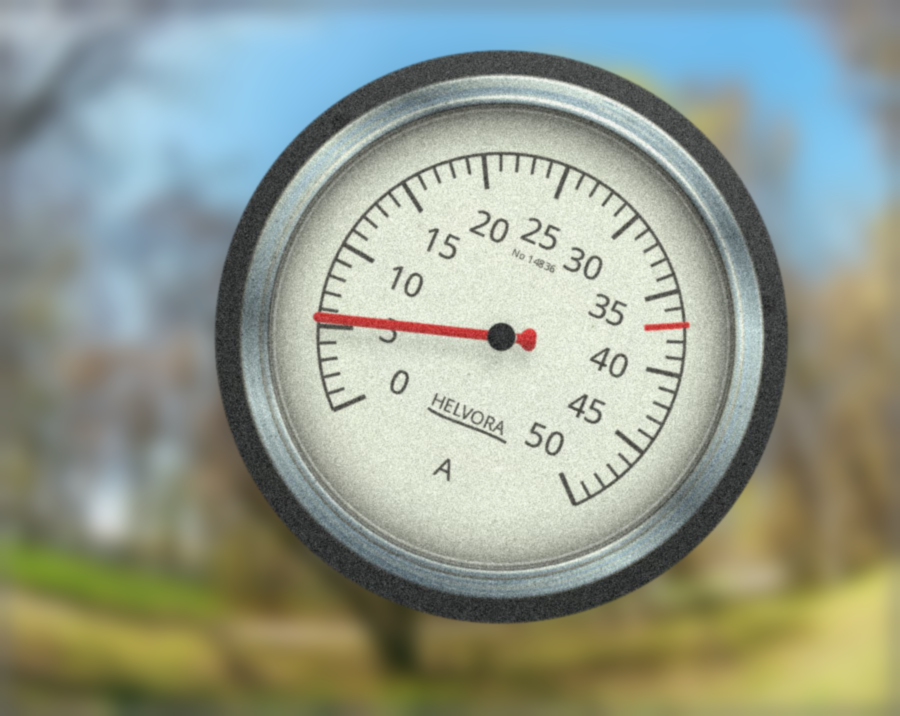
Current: 5.5 A
